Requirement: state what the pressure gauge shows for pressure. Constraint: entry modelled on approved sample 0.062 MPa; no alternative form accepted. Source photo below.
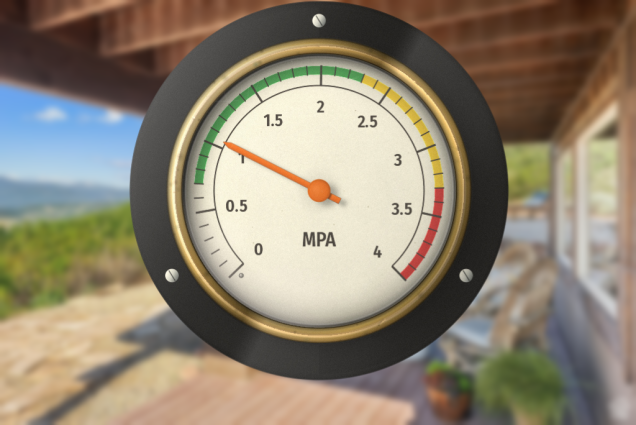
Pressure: 1.05 MPa
